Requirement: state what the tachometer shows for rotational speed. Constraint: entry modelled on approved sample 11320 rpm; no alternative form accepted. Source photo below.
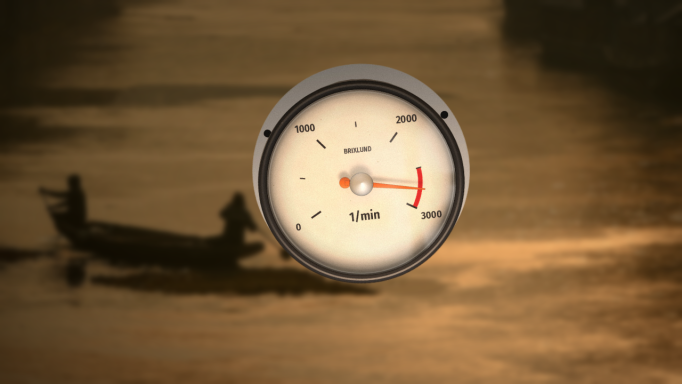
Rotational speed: 2750 rpm
